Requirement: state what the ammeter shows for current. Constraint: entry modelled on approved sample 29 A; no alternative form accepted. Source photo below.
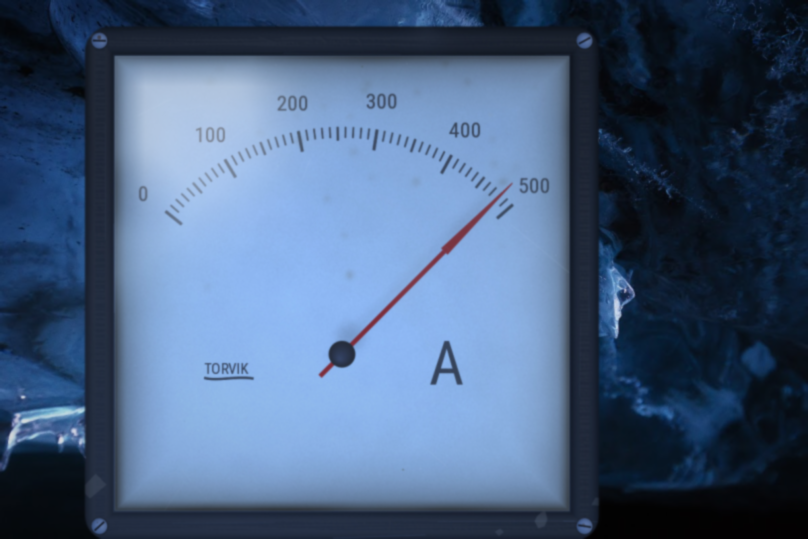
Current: 480 A
